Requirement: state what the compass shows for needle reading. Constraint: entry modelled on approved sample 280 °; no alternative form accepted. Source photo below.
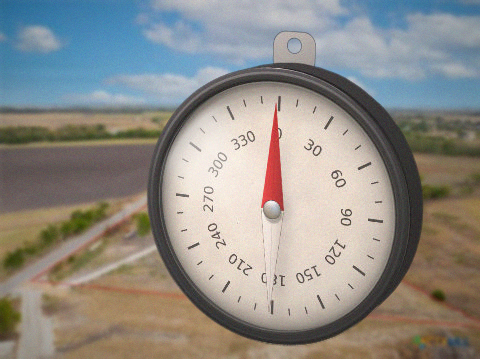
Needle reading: 0 °
